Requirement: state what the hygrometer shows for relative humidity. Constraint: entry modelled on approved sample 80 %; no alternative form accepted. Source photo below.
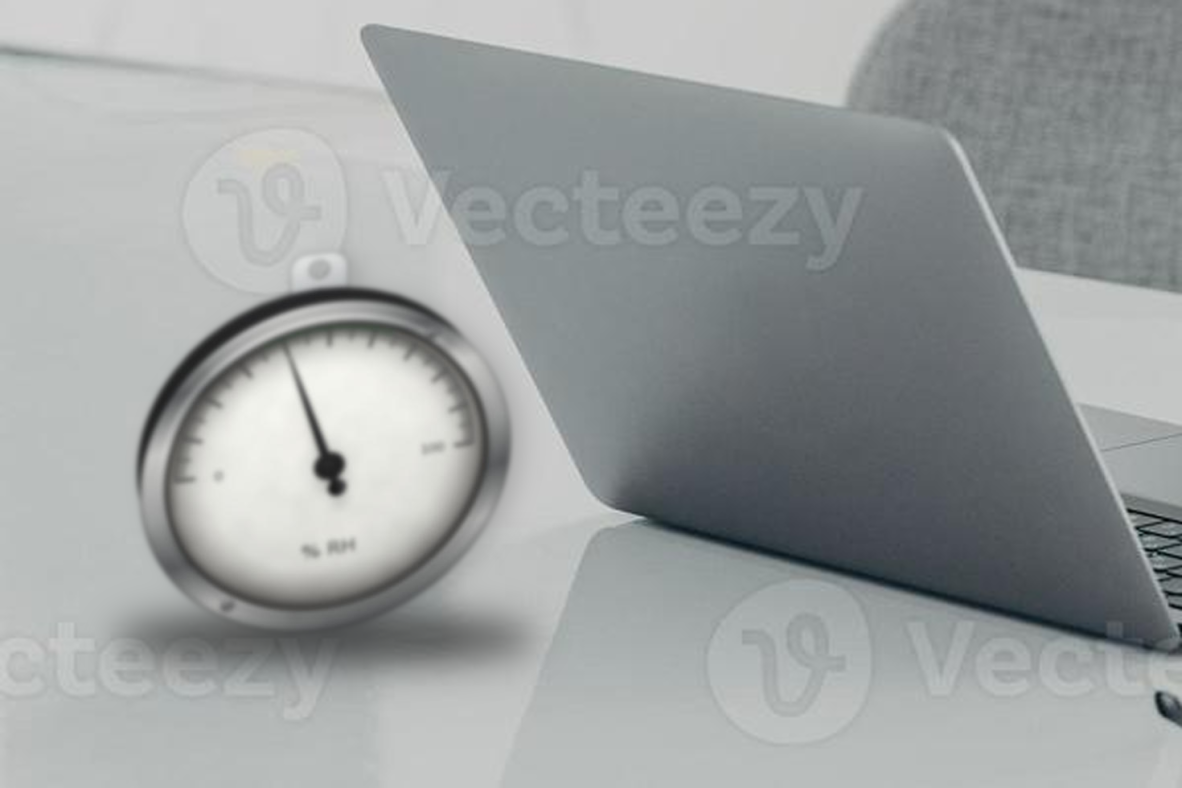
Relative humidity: 40 %
